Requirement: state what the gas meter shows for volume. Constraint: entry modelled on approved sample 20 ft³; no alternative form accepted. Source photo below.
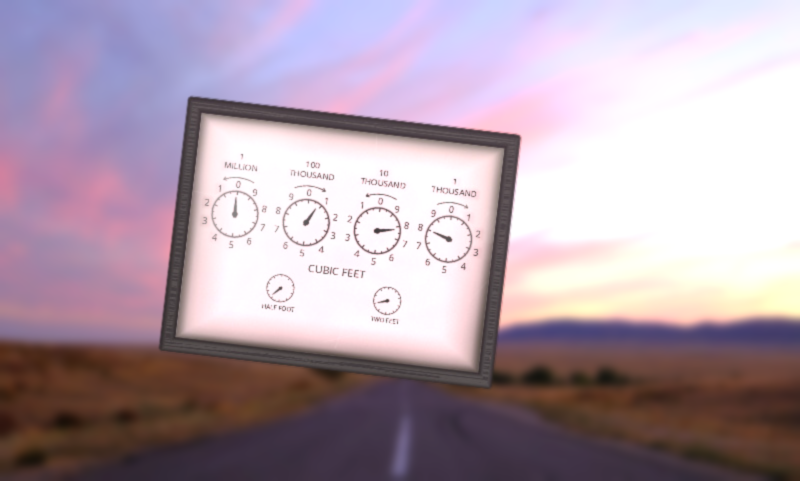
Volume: 7800 ft³
